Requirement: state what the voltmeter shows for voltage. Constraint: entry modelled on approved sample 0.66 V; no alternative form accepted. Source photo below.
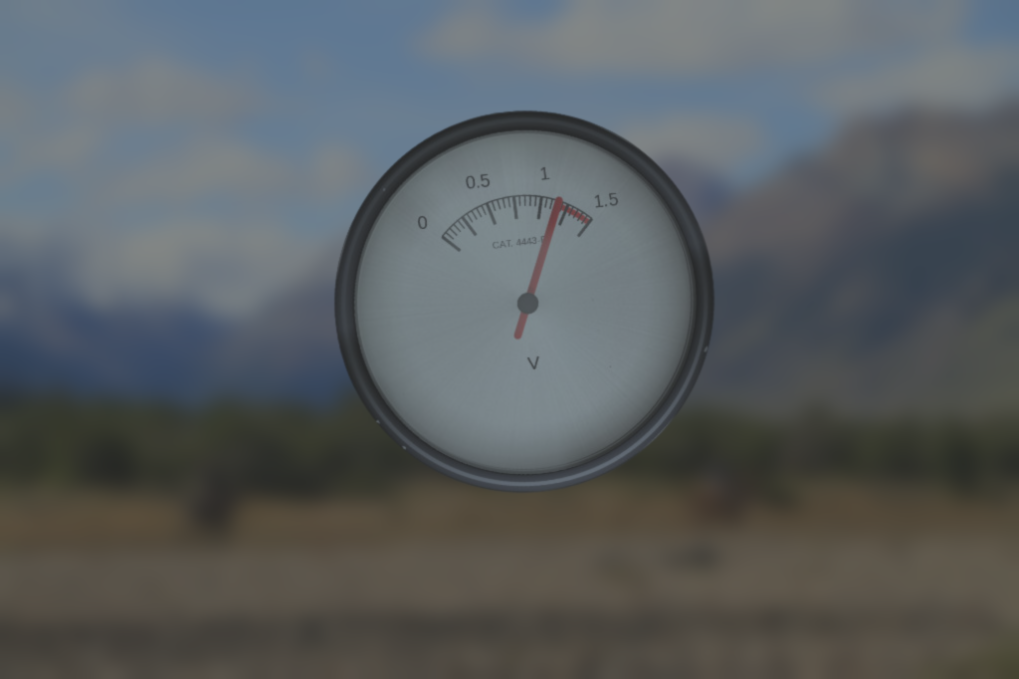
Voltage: 1.15 V
